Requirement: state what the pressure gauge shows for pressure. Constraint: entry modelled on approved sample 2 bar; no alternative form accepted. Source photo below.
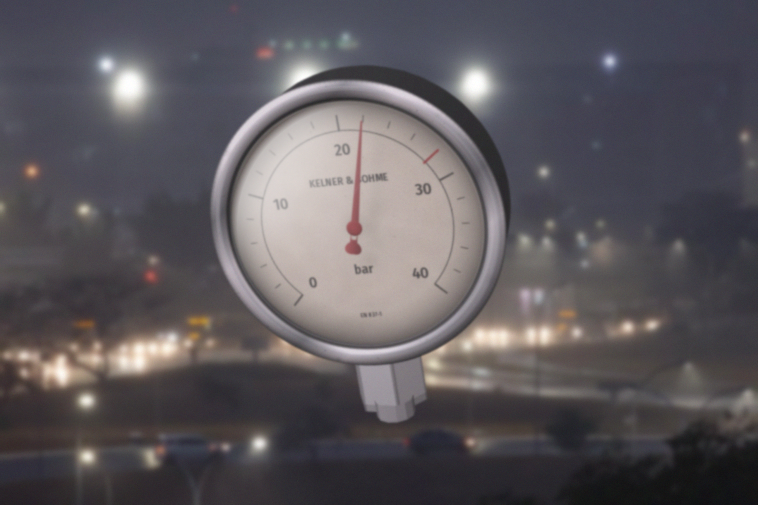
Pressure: 22 bar
